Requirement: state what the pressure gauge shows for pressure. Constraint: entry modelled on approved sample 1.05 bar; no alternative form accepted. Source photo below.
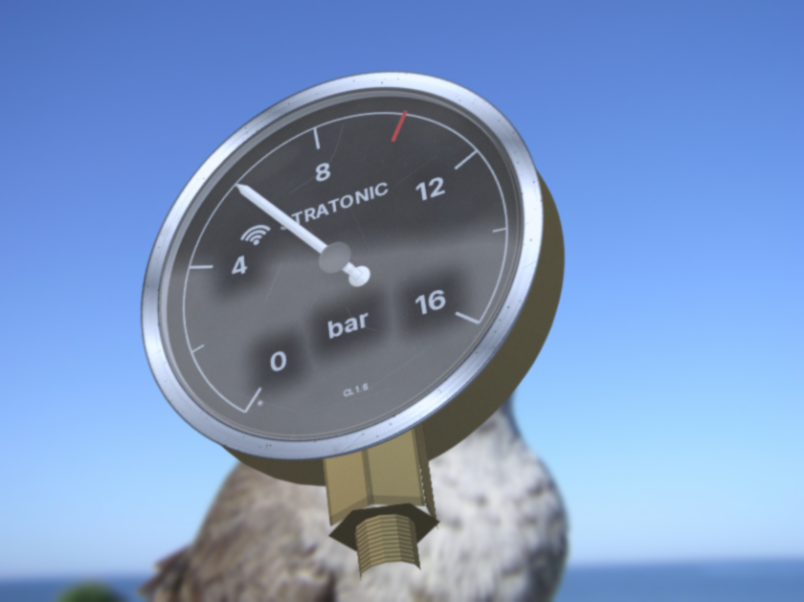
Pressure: 6 bar
